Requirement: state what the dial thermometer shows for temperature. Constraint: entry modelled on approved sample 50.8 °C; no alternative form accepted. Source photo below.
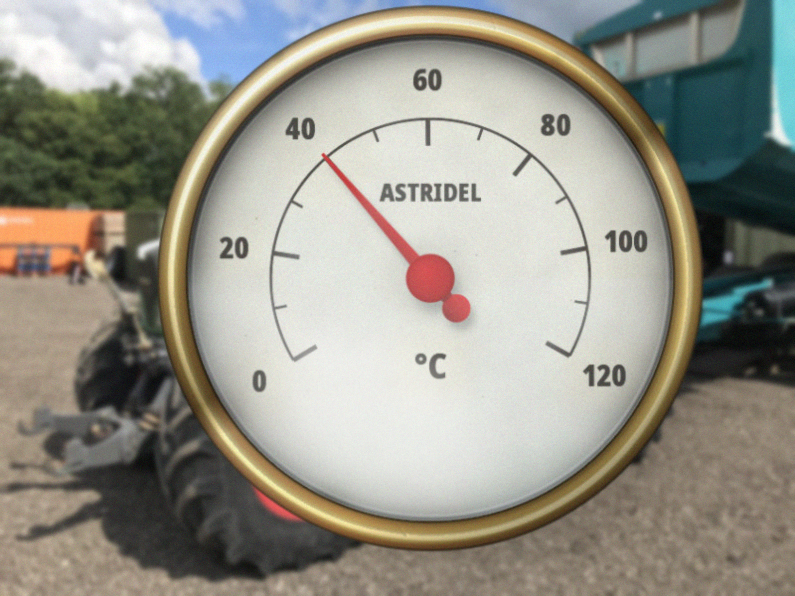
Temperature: 40 °C
